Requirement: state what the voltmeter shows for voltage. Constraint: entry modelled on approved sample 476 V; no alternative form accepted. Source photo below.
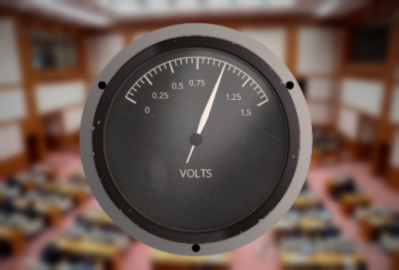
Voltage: 1 V
